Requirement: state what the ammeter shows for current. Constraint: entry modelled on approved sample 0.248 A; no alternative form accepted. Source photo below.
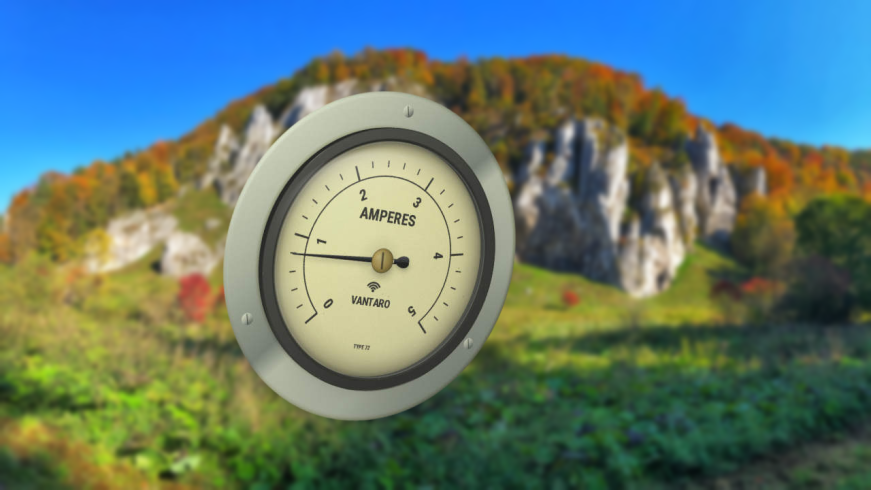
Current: 0.8 A
